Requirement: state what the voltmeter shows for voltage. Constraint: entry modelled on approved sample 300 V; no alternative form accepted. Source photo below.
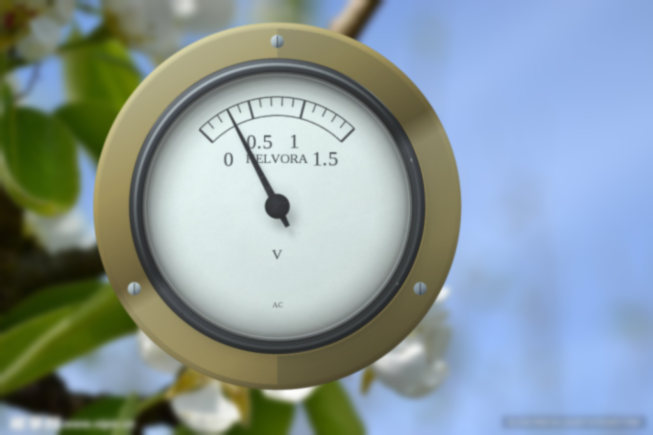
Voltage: 0.3 V
